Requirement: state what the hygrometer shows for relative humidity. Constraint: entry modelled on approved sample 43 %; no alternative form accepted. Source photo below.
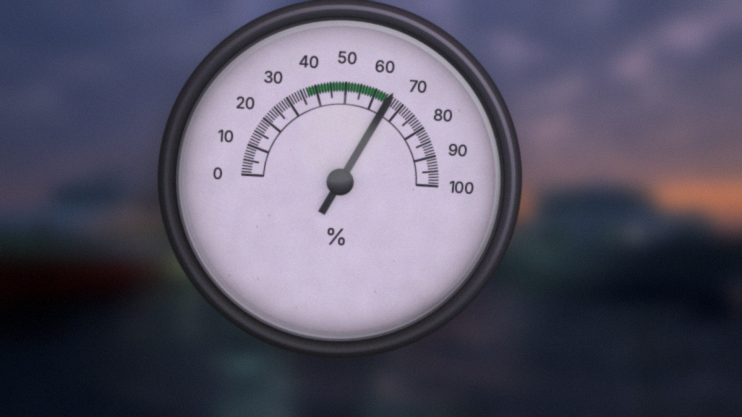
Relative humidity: 65 %
